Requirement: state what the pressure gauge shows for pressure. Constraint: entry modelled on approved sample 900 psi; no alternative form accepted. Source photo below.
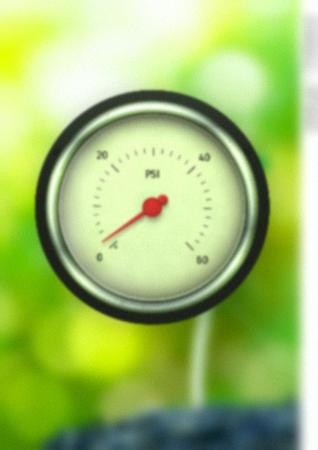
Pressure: 2 psi
